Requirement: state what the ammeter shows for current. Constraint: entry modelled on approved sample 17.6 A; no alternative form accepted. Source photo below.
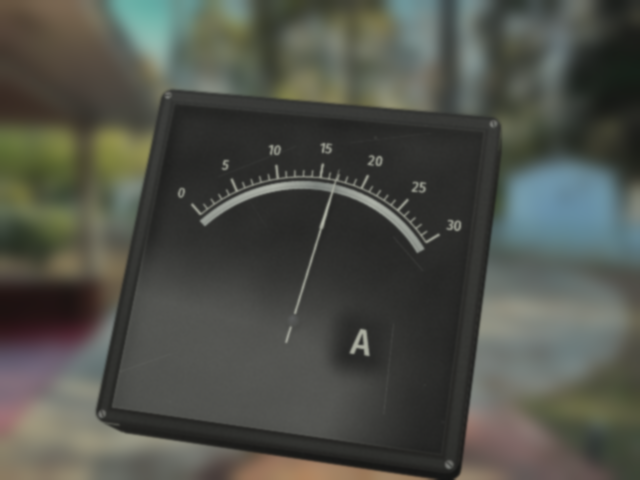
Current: 17 A
